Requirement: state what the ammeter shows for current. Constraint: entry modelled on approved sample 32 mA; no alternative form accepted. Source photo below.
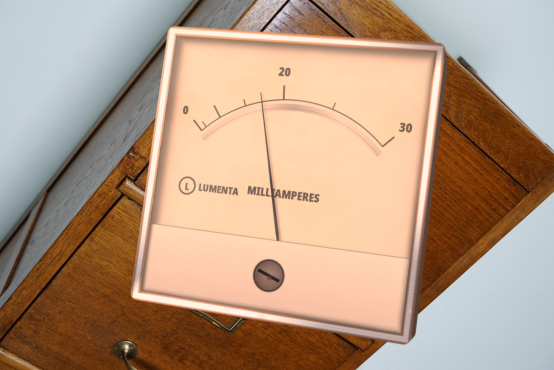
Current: 17.5 mA
